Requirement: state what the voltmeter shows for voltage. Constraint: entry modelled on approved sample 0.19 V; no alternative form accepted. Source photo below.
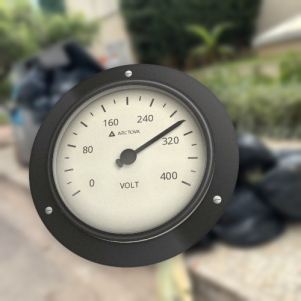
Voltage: 300 V
